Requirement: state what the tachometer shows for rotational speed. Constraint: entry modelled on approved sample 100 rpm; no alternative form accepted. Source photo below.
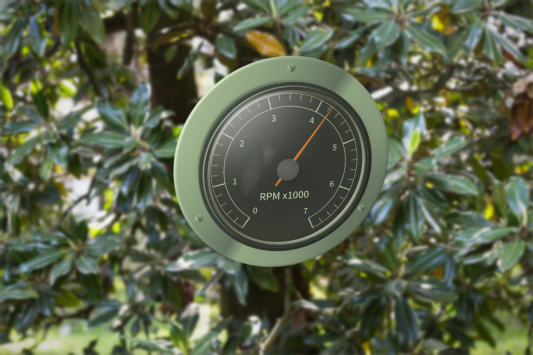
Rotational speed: 4200 rpm
